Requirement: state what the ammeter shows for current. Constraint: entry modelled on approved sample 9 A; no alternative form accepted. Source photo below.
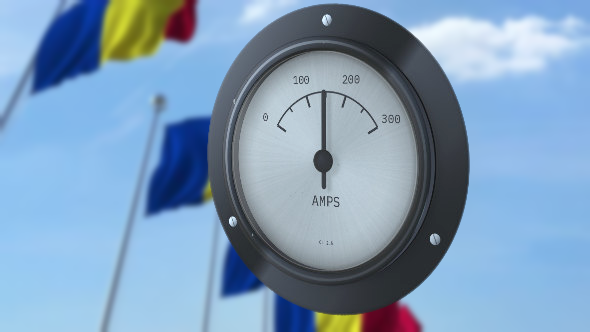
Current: 150 A
